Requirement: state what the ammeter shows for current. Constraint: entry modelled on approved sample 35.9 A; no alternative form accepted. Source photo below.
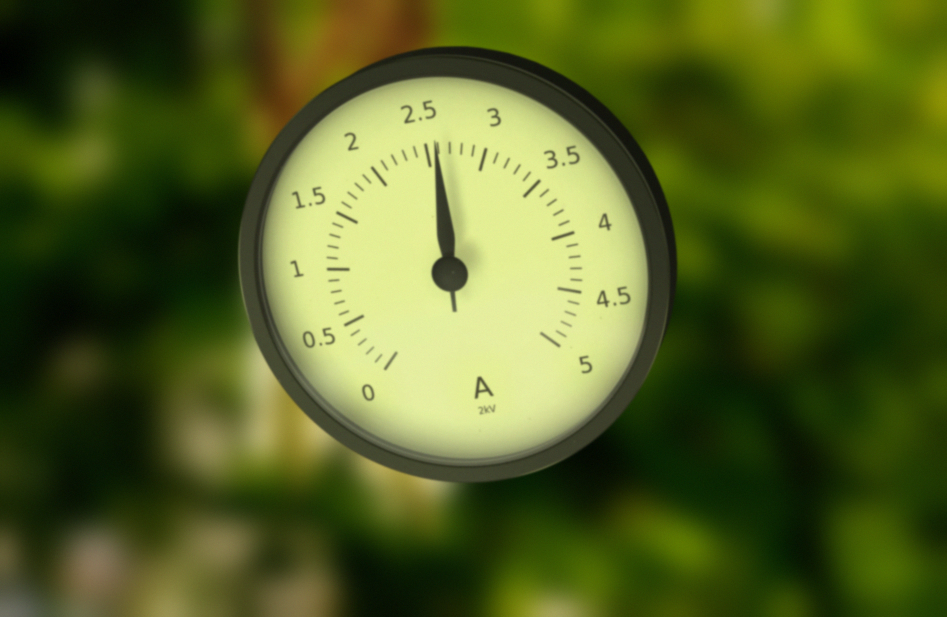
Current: 2.6 A
